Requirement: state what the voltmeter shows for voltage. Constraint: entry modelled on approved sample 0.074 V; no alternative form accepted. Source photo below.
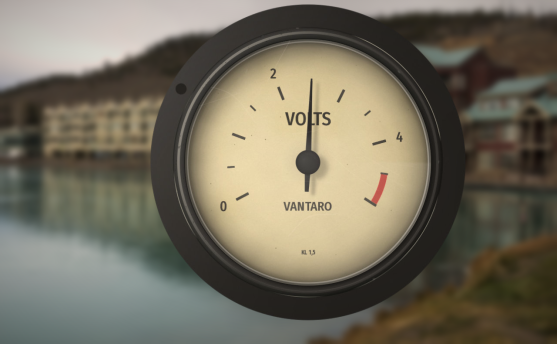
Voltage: 2.5 V
